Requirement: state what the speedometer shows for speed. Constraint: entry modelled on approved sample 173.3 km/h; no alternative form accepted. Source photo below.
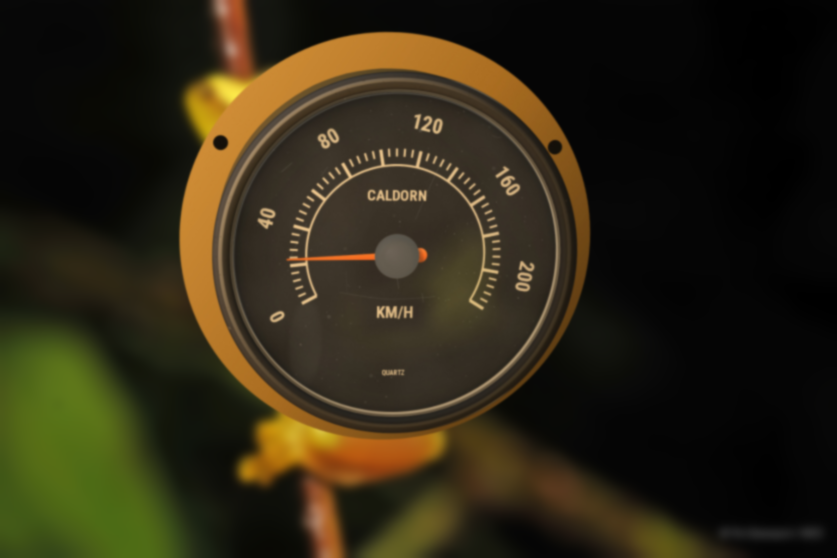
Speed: 24 km/h
